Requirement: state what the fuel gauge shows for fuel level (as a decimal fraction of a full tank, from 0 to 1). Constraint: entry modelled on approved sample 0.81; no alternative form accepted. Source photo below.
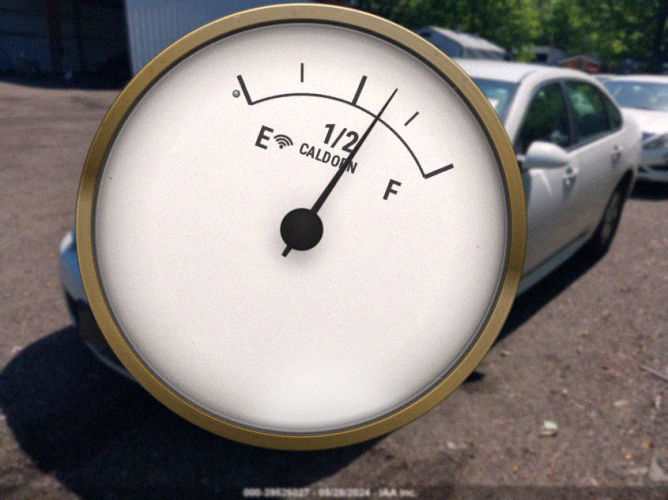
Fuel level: 0.625
